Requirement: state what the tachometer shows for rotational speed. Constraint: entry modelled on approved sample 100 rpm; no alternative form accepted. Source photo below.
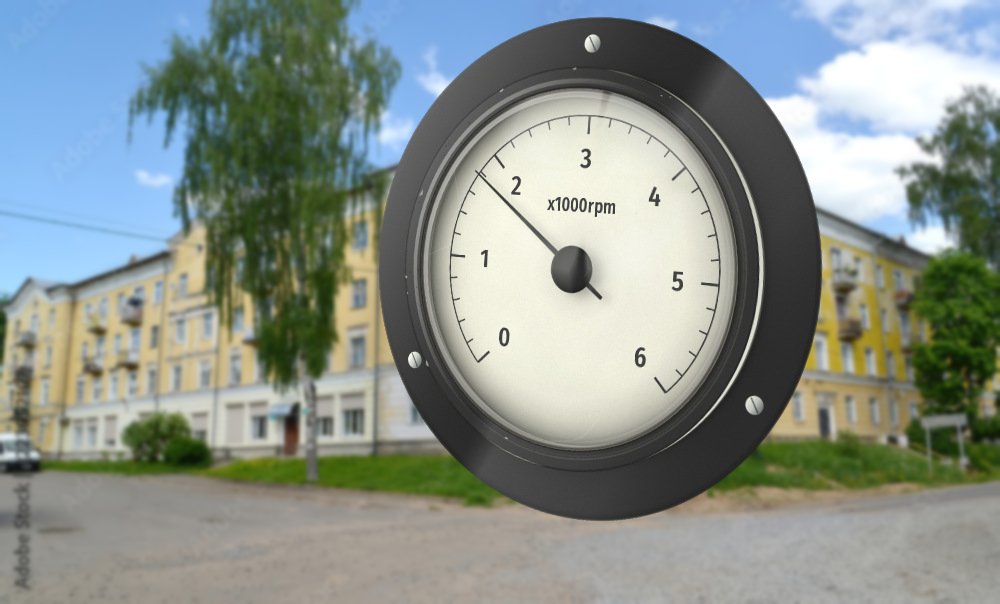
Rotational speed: 1800 rpm
